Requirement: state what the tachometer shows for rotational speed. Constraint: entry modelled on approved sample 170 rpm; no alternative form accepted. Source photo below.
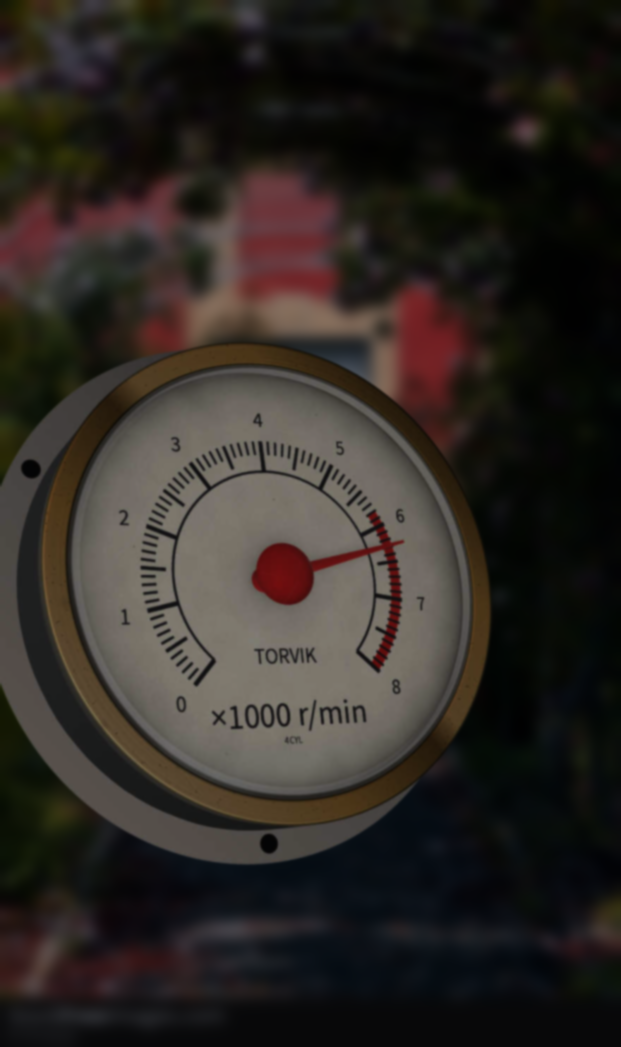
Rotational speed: 6300 rpm
